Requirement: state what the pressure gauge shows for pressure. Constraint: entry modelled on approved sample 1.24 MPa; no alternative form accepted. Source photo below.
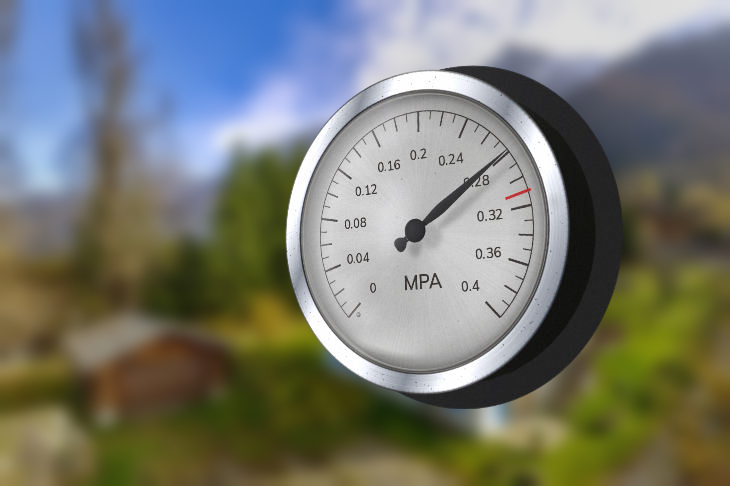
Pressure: 0.28 MPa
